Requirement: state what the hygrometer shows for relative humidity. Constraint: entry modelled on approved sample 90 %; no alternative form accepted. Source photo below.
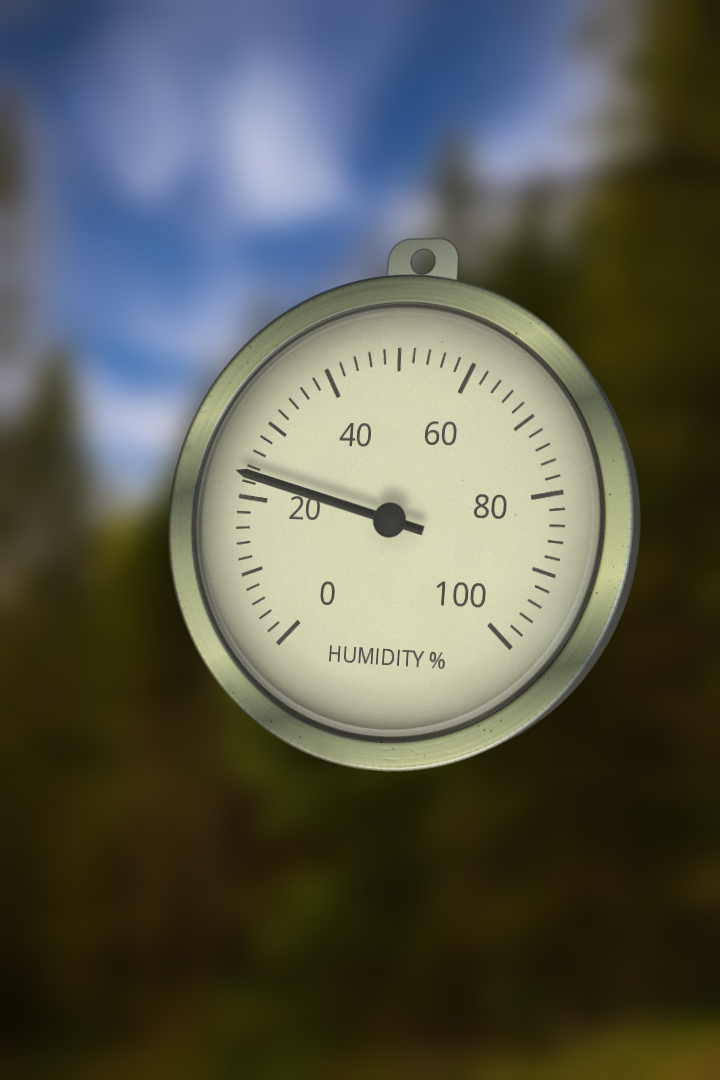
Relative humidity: 23 %
